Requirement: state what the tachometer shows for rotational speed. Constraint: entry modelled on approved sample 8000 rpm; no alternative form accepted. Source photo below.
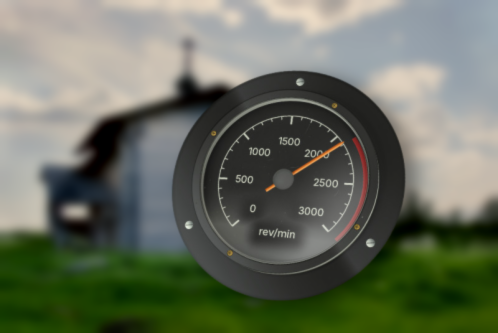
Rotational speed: 2100 rpm
